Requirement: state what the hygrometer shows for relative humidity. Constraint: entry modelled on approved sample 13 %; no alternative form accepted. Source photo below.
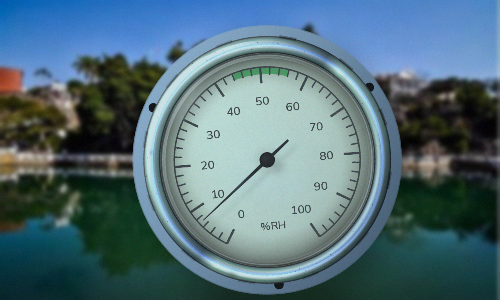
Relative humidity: 7 %
